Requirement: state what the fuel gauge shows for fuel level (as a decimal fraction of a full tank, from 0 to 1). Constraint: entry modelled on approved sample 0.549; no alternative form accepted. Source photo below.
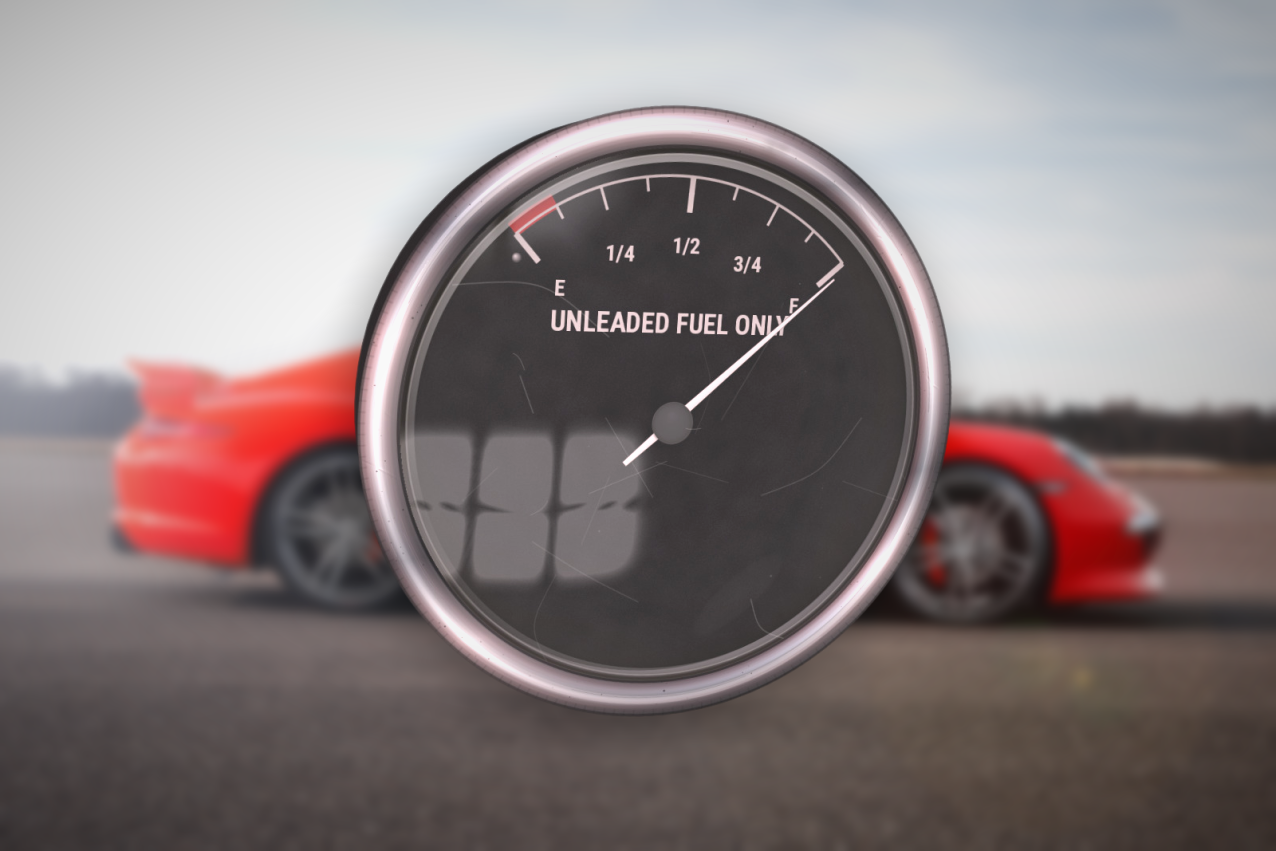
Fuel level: 1
